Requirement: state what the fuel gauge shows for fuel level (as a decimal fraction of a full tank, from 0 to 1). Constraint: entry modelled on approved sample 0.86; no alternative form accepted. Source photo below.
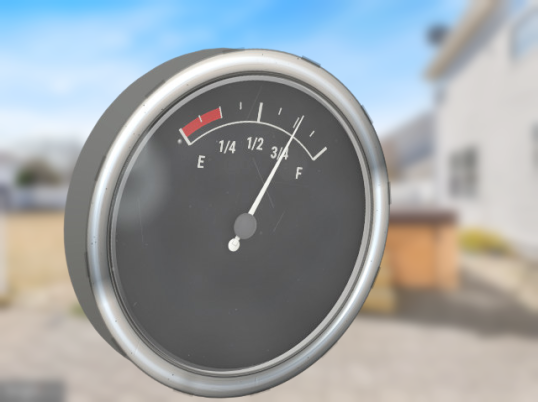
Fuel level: 0.75
